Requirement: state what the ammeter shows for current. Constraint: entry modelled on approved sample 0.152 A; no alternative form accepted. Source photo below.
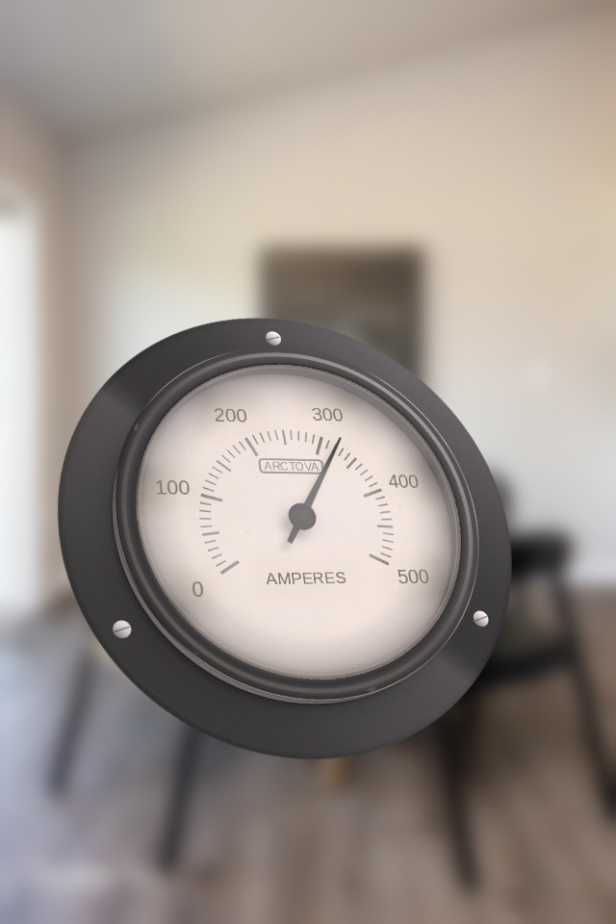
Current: 320 A
